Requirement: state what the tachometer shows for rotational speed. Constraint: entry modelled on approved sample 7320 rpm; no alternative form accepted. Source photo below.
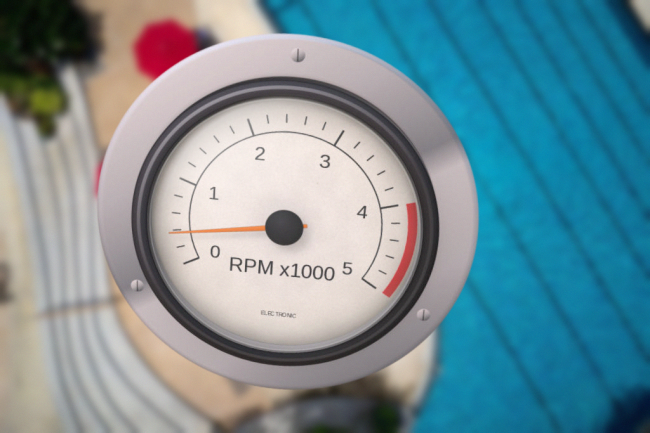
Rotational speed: 400 rpm
